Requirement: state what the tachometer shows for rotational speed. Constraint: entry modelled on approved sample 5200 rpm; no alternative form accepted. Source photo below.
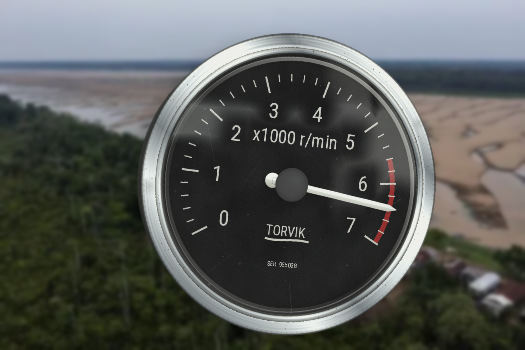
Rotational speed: 6400 rpm
